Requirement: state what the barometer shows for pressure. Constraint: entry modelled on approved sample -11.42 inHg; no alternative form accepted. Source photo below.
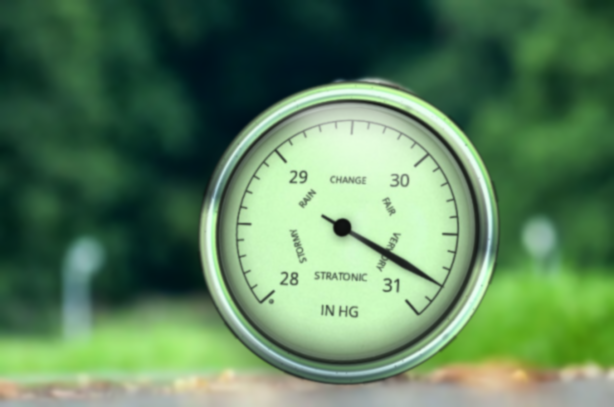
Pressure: 30.8 inHg
